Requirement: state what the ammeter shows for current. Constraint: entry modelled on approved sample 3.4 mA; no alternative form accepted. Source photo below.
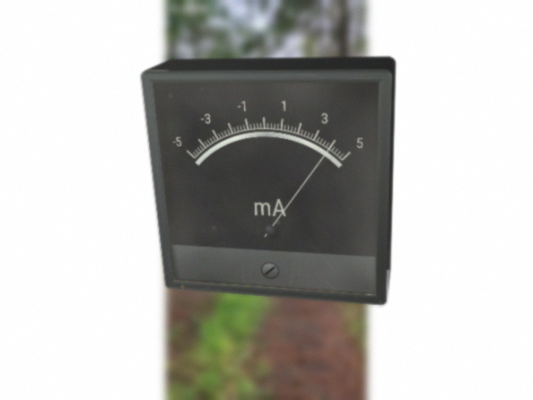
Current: 4 mA
